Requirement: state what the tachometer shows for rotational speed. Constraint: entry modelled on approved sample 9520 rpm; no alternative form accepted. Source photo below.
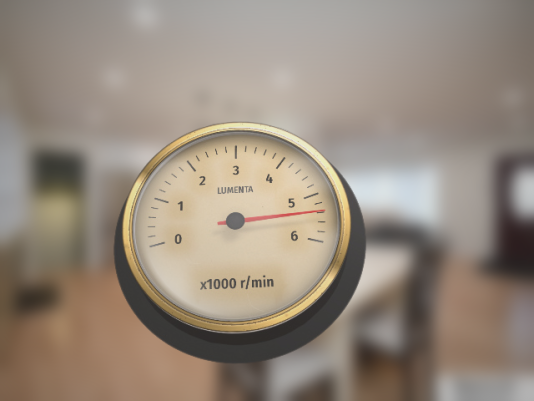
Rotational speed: 5400 rpm
